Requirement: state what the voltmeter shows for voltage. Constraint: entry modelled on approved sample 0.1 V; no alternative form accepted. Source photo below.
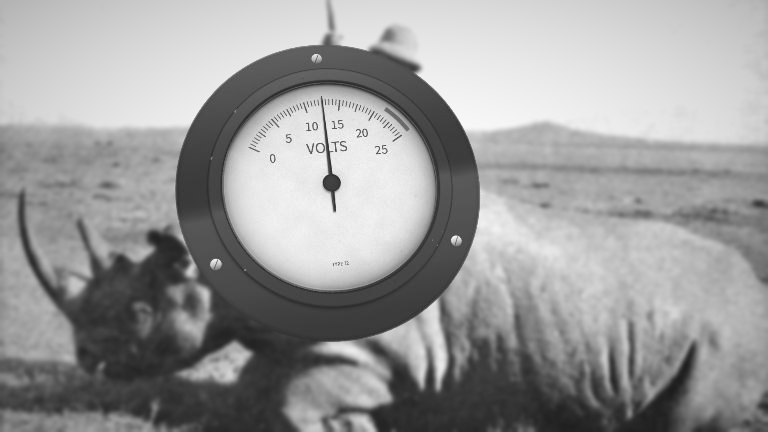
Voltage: 12.5 V
